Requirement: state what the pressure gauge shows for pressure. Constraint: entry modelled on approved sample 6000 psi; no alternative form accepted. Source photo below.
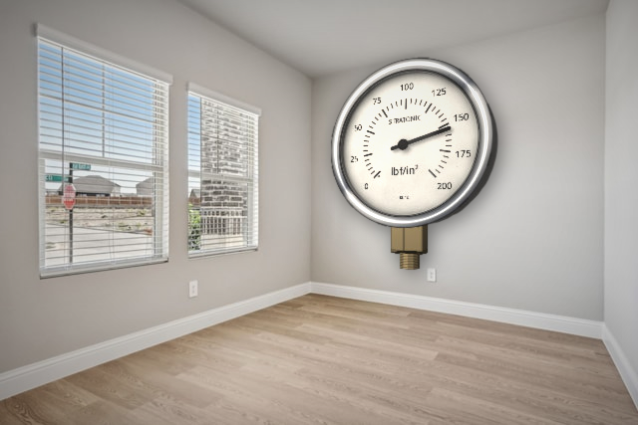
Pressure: 155 psi
